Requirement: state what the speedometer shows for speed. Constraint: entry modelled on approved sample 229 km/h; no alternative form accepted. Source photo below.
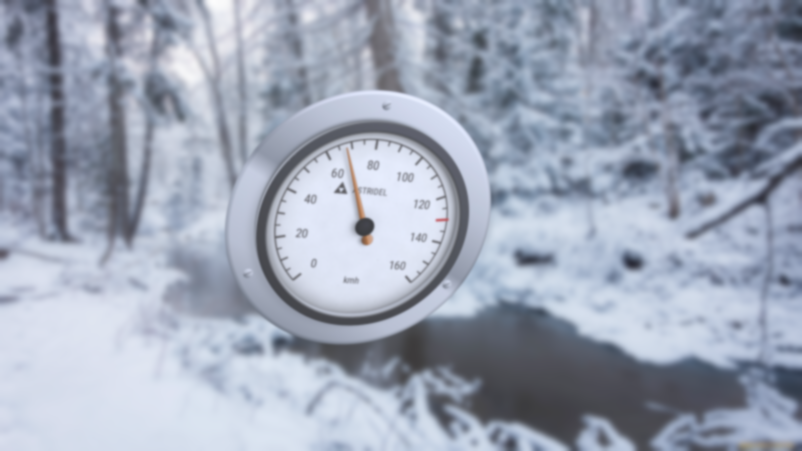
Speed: 67.5 km/h
